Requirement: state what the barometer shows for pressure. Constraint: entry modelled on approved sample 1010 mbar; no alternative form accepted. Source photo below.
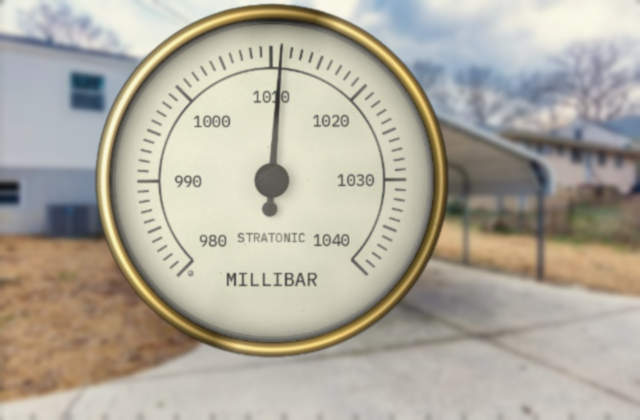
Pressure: 1011 mbar
